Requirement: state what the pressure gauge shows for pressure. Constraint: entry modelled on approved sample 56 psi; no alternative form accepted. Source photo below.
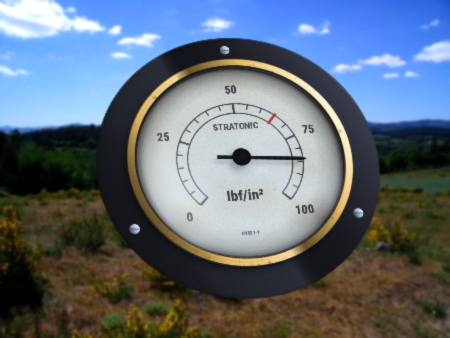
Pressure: 85 psi
